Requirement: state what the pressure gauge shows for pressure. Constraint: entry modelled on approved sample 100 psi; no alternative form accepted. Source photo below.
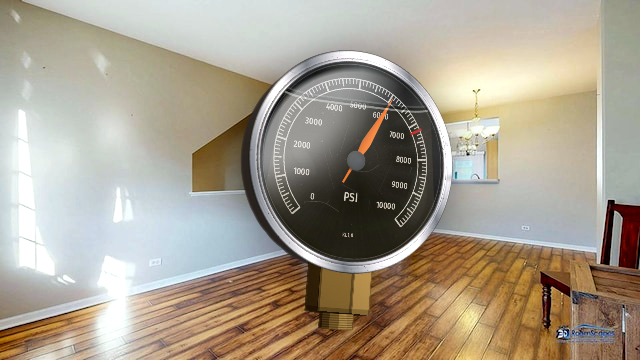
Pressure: 6000 psi
